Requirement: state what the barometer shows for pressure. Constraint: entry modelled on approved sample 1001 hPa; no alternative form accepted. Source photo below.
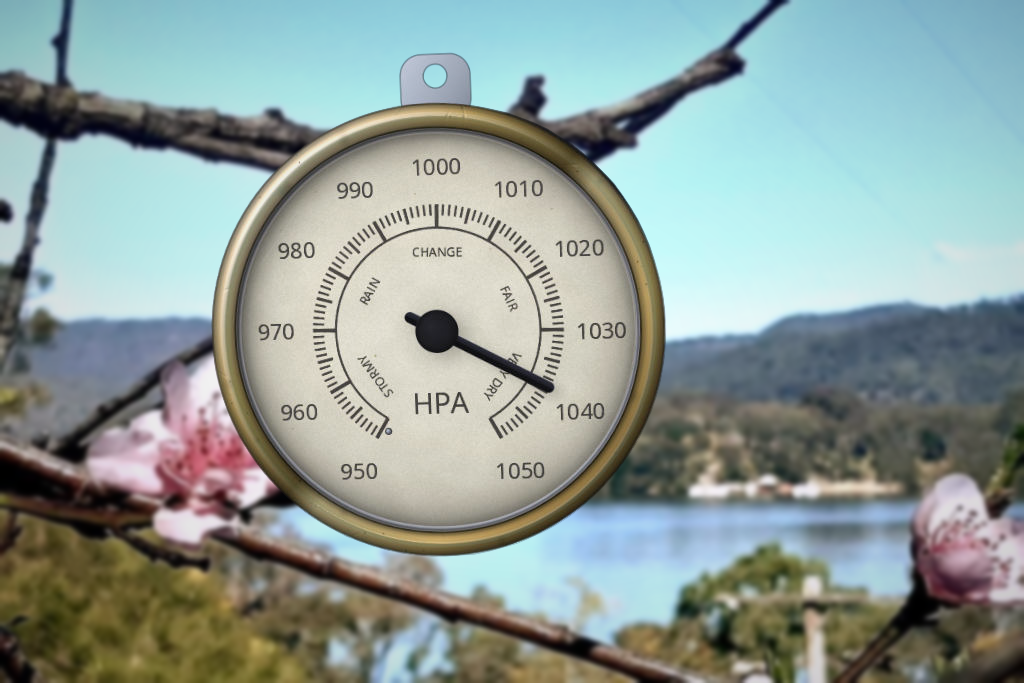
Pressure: 1039 hPa
